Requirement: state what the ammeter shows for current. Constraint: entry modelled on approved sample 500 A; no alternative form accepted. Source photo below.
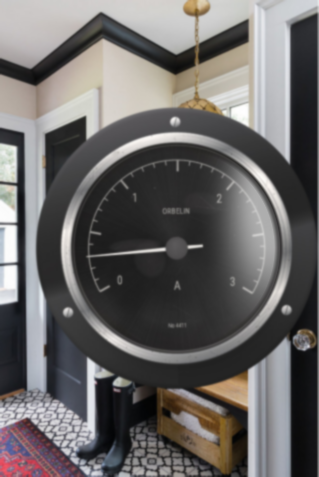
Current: 0.3 A
